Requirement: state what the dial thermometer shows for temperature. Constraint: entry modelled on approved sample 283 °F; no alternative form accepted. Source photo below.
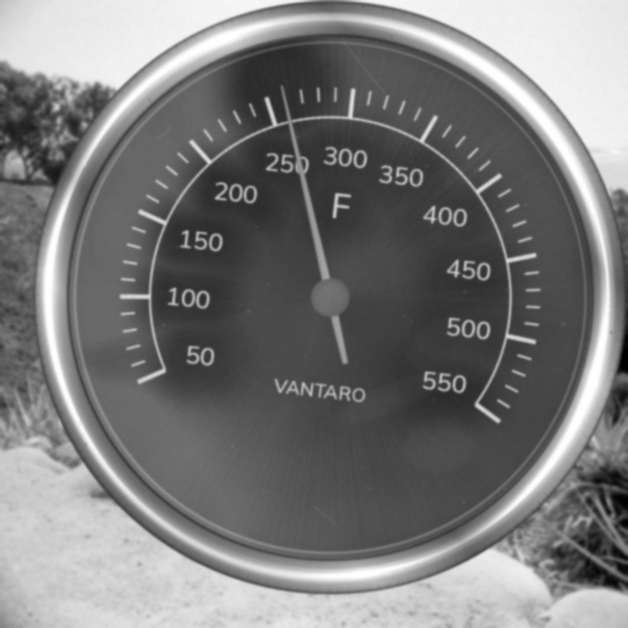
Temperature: 260 °F
